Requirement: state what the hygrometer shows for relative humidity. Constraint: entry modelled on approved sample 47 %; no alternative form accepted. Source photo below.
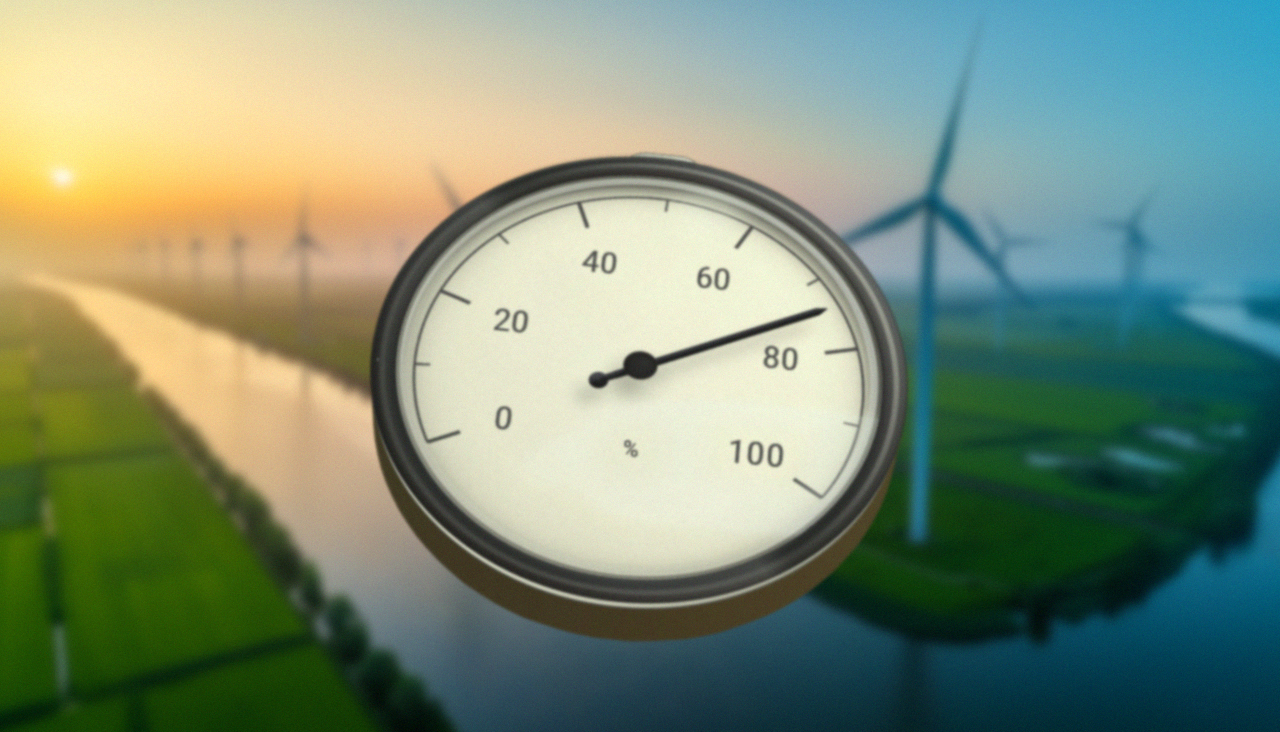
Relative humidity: 75 %
